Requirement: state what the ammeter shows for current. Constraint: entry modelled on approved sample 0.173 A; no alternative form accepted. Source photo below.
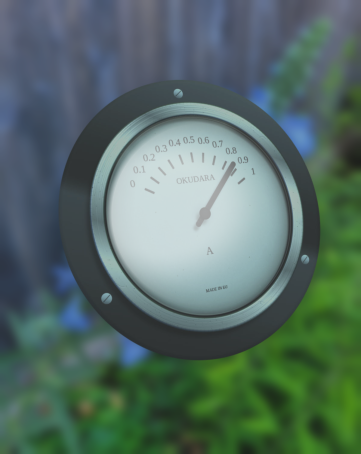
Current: 0.85 A
